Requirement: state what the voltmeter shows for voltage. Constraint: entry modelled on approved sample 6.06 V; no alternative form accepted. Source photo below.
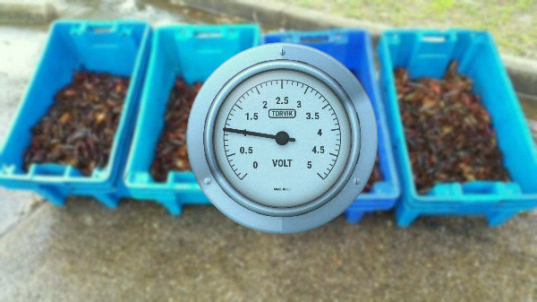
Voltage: 1 V
